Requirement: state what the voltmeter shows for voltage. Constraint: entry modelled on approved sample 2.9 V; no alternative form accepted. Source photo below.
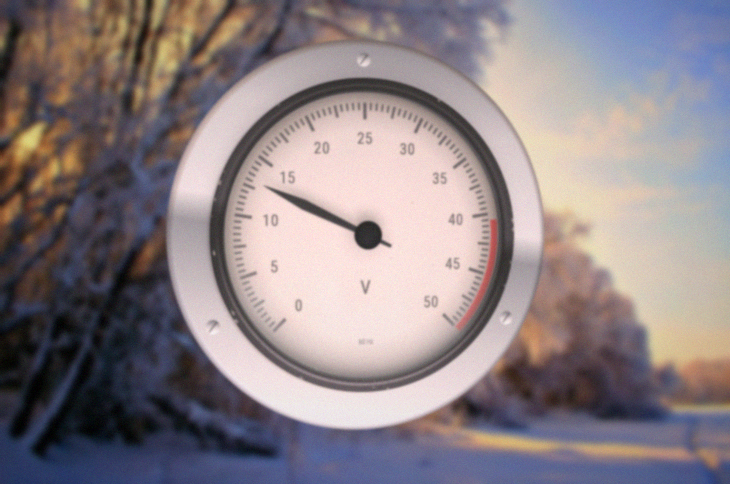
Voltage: 13 V
